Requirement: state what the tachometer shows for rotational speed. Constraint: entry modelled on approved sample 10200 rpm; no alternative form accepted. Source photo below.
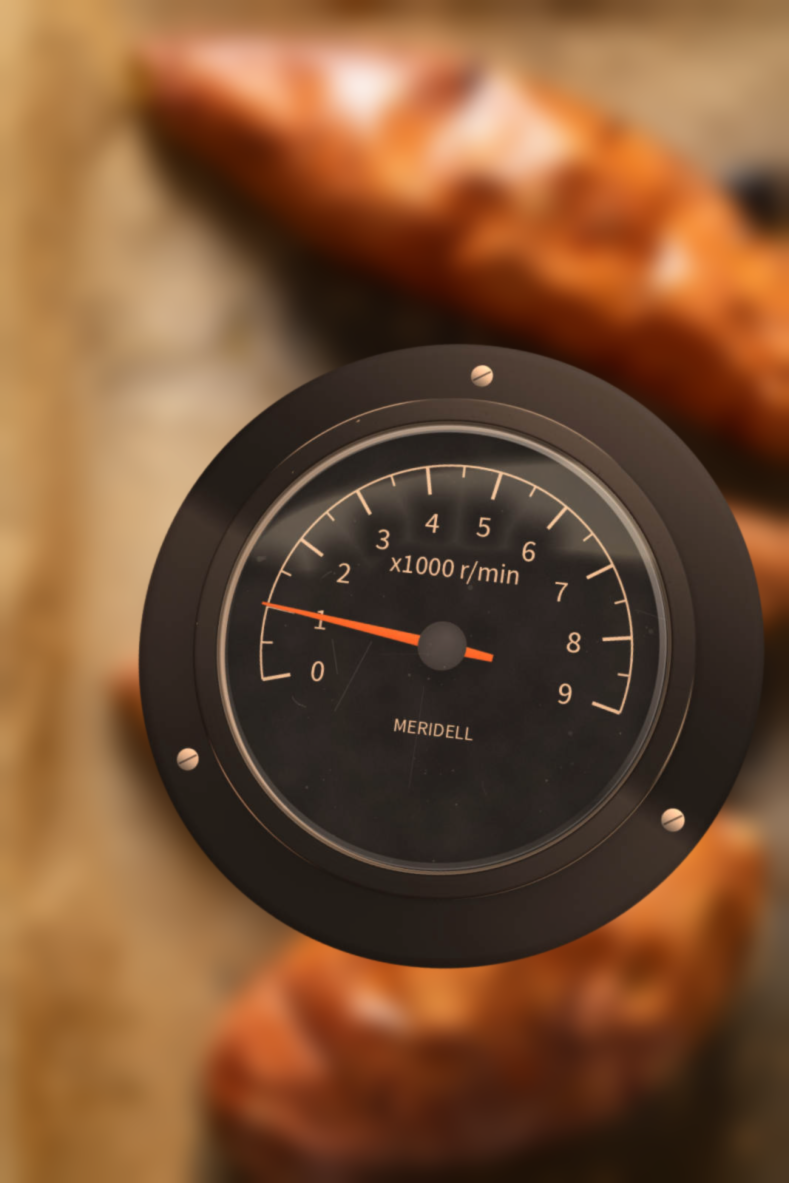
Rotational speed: 1000 rpm
